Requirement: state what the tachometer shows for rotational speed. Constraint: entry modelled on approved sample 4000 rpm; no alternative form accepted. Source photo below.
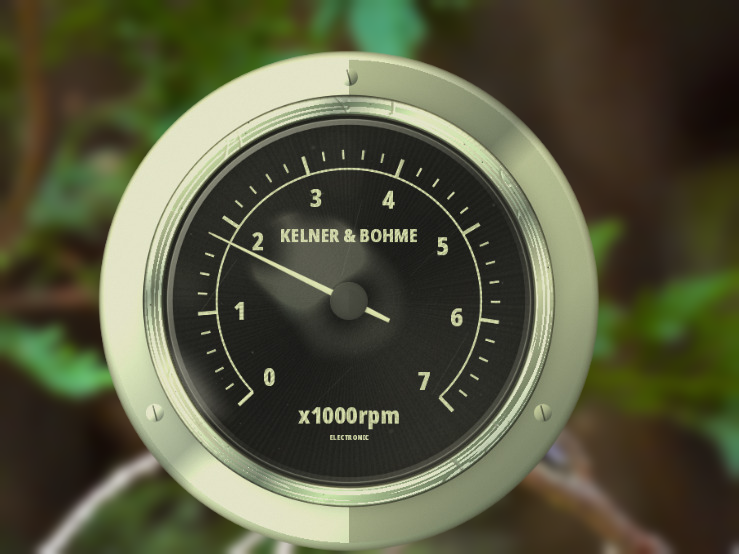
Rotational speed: 1800 rpm
